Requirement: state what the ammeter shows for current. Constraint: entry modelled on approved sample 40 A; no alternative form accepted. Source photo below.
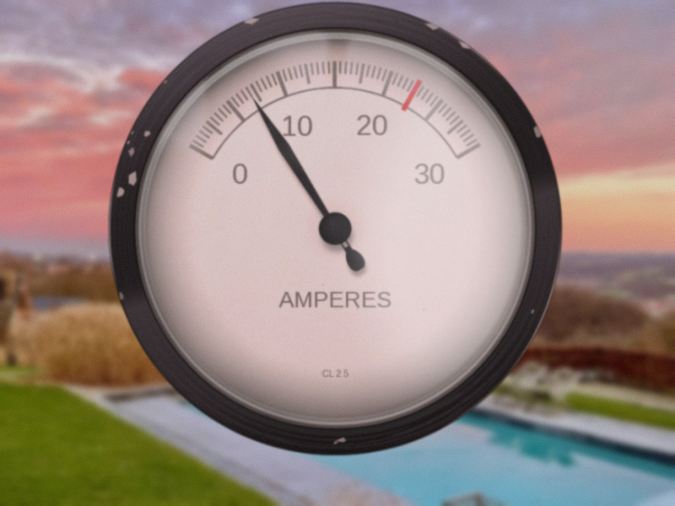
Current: 7 A
